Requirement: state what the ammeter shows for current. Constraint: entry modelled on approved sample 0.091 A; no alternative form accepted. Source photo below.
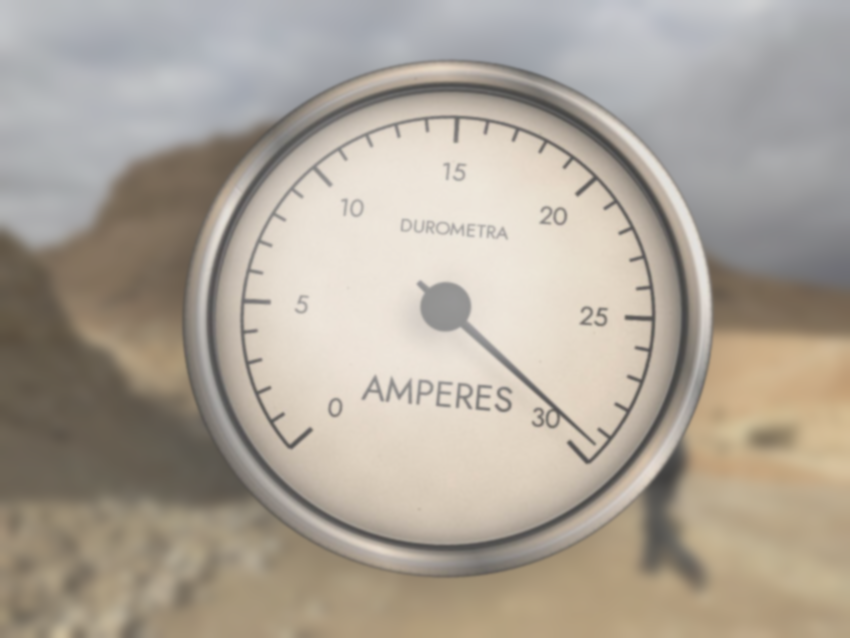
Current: 29.5 A
